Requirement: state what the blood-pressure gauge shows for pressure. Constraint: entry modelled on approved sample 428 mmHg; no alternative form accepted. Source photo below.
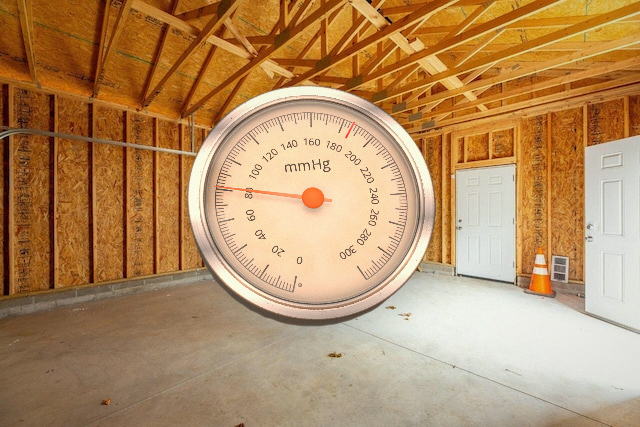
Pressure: 80 mmHg
